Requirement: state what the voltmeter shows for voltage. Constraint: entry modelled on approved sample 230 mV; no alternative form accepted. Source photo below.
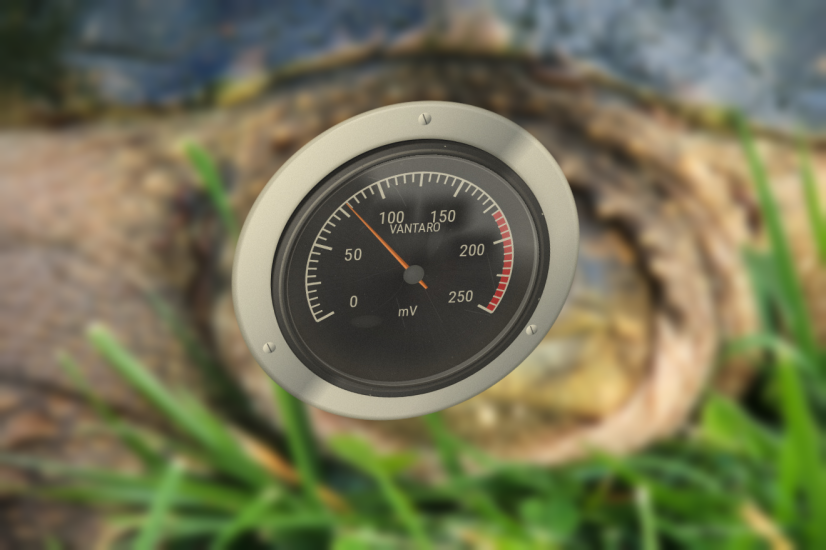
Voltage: 80 mV
